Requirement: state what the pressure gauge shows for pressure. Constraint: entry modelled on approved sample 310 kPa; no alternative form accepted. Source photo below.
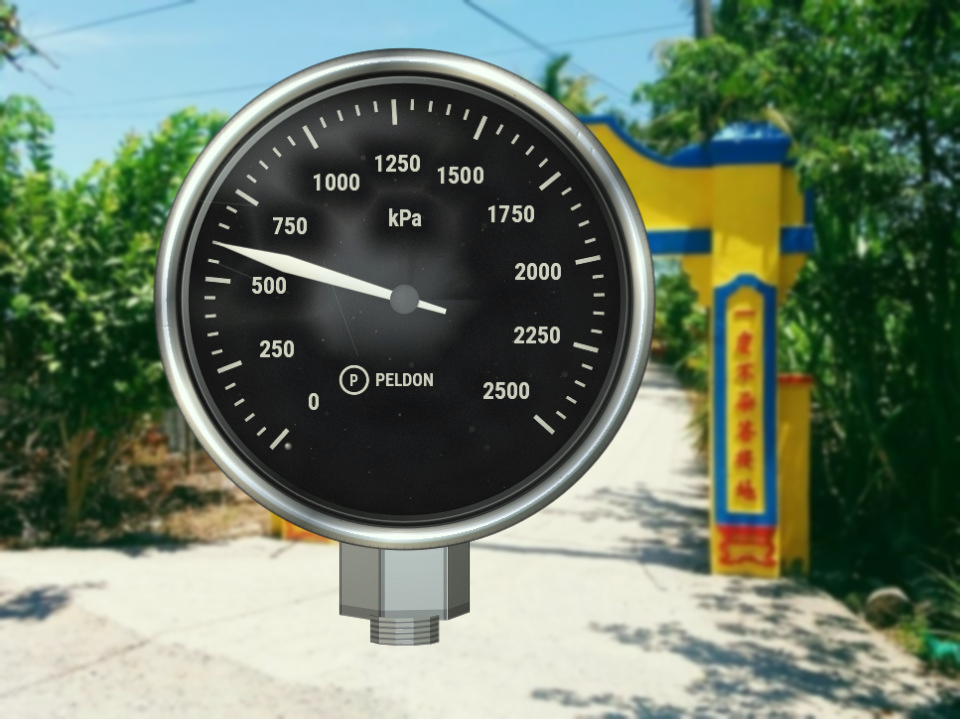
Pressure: 600 kPa
